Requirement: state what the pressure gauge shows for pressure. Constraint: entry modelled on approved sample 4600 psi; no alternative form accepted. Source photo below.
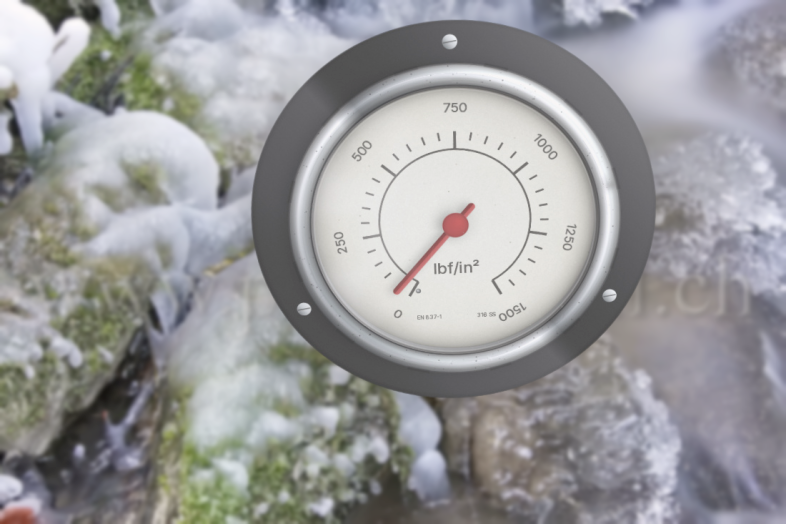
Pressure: 50 psi
